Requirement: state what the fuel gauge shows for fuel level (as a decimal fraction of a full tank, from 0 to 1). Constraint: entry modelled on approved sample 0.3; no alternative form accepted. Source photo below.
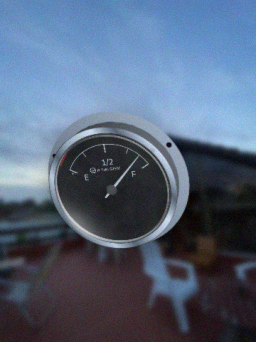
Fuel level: 0.875
